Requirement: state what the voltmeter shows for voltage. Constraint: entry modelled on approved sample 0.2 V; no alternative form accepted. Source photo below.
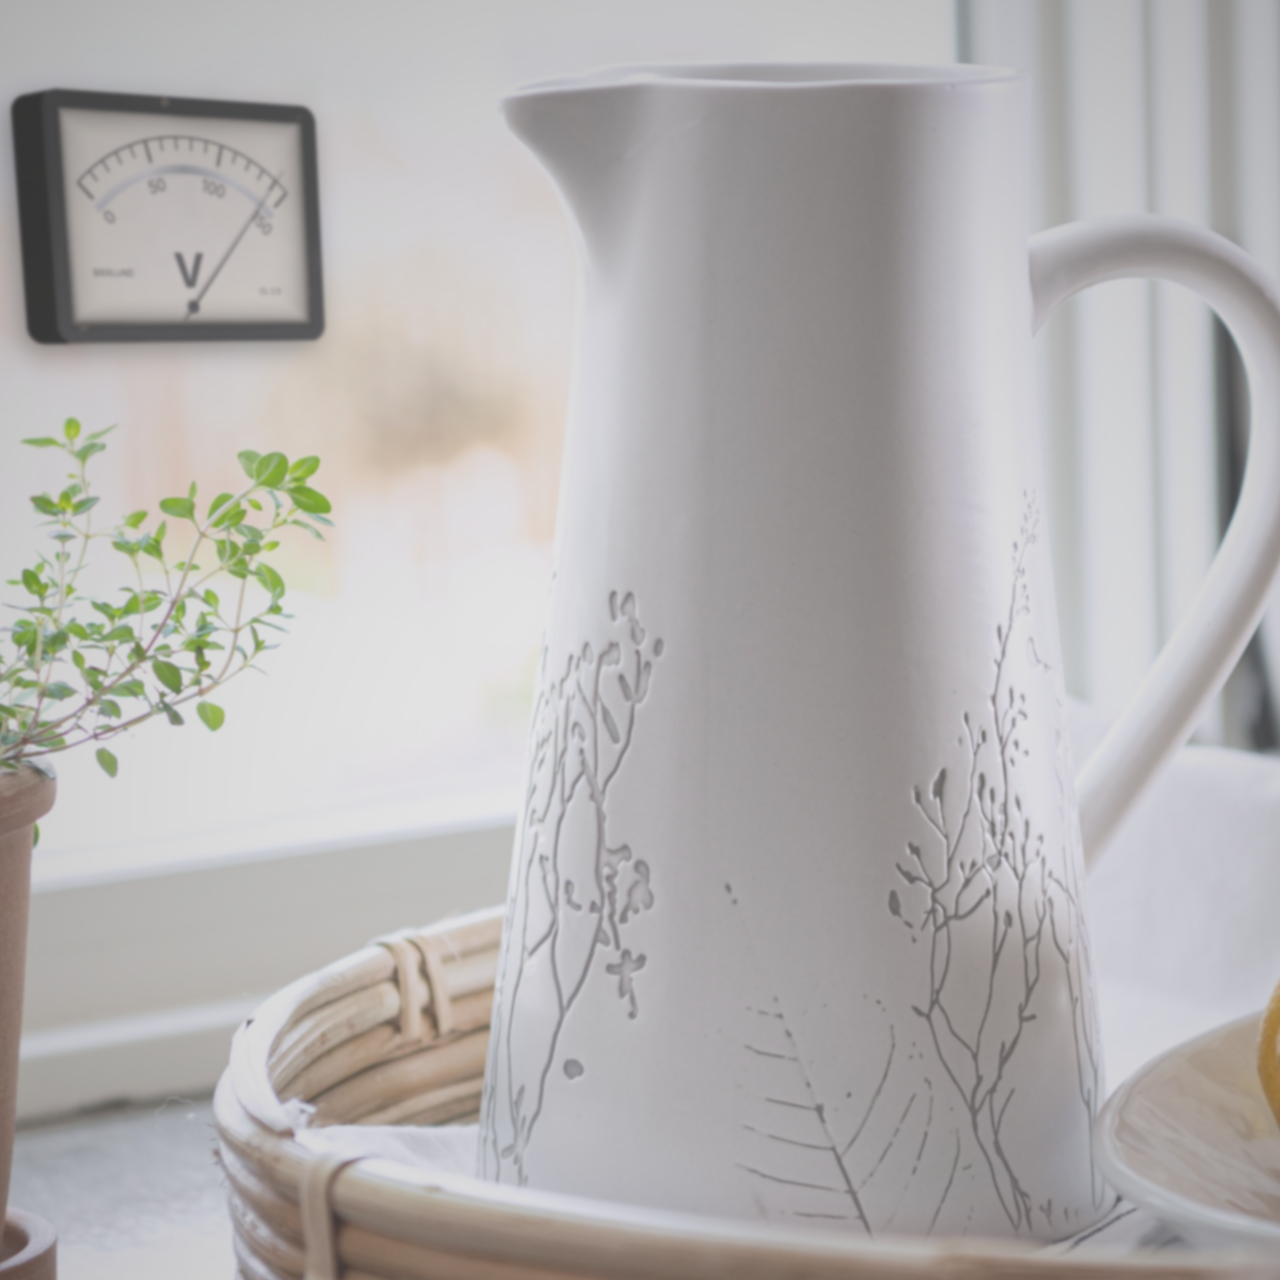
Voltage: 140 V
